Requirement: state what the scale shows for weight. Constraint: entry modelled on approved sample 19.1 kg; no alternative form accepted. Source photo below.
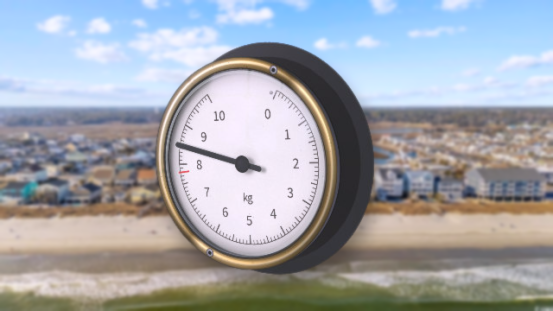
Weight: 8.5 kg
